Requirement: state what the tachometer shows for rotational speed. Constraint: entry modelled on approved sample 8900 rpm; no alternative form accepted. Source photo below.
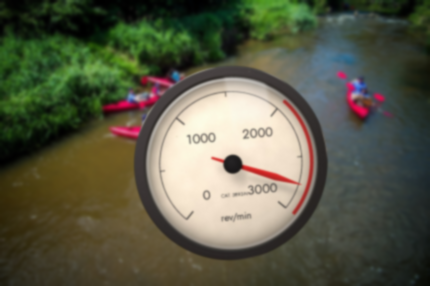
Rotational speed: 2750 rpm
